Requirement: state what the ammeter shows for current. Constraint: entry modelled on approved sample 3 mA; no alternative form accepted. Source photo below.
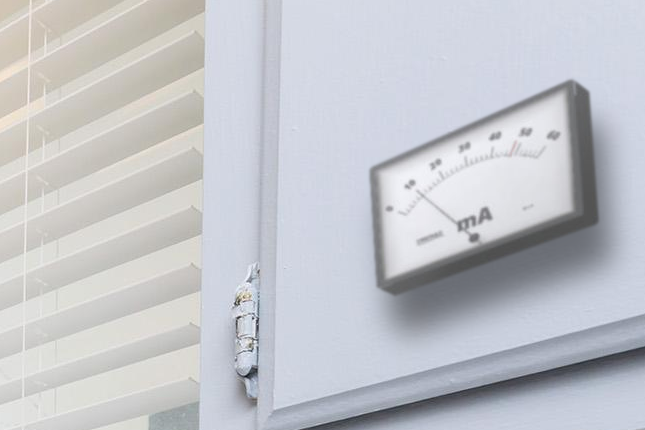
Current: 10 mA
